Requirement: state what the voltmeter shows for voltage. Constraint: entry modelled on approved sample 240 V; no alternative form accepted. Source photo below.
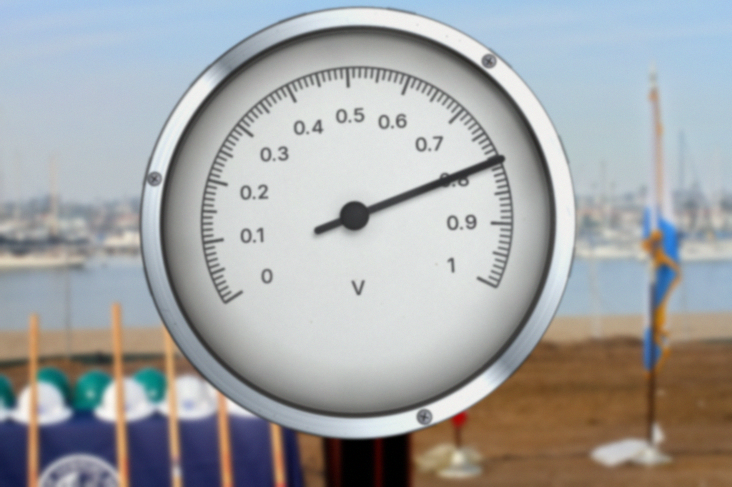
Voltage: 0.8 V
